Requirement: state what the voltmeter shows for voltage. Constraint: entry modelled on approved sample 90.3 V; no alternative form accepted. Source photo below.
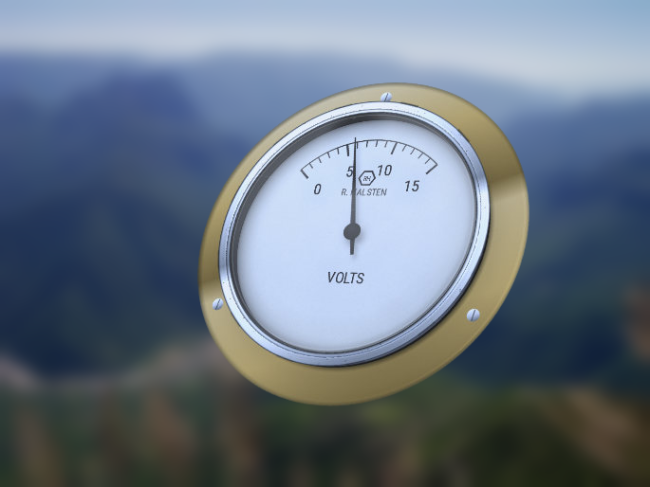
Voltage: 6 V
